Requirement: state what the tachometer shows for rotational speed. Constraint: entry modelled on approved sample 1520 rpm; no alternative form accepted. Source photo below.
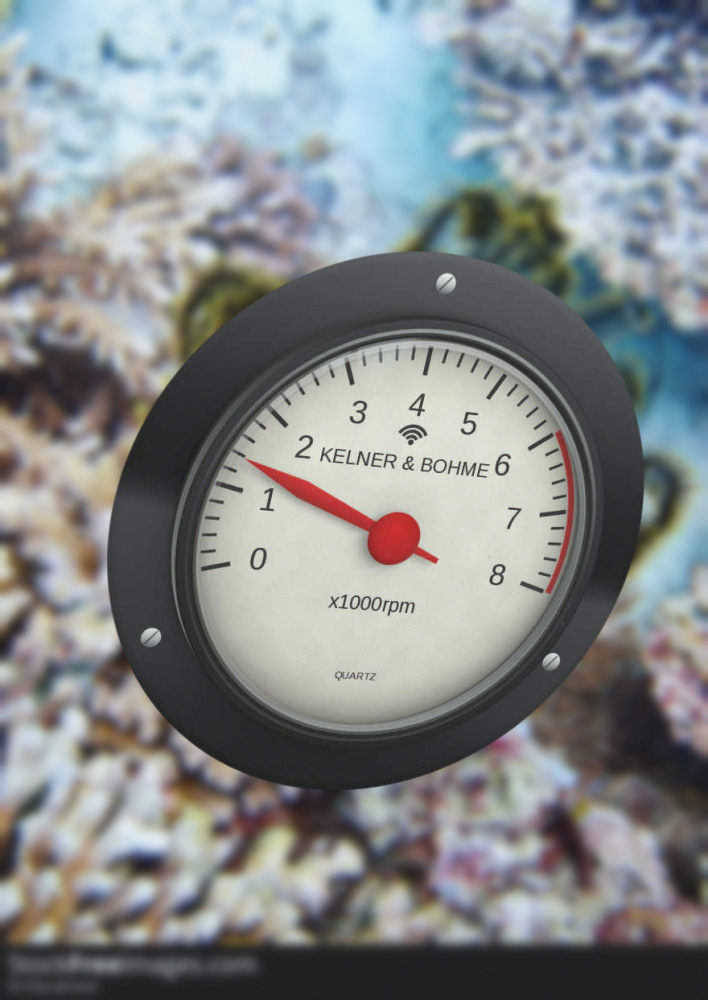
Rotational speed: 1400 rpm
